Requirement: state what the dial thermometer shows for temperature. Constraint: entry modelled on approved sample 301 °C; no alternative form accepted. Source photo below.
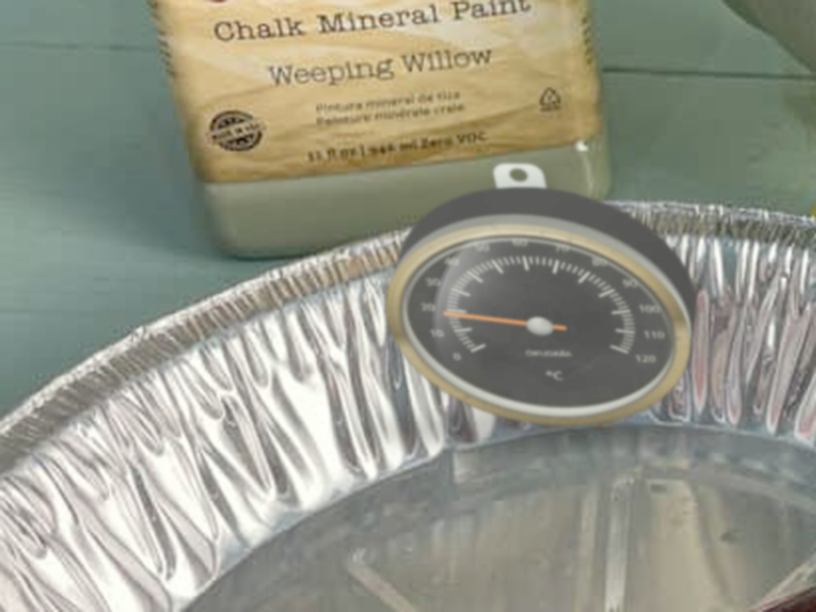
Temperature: 20 °C
